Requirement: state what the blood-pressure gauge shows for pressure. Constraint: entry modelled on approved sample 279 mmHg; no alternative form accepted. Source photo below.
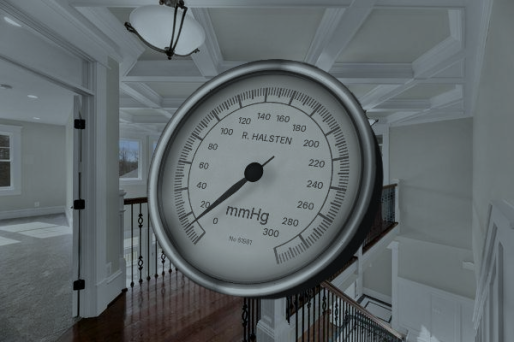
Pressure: 10 mmHg
